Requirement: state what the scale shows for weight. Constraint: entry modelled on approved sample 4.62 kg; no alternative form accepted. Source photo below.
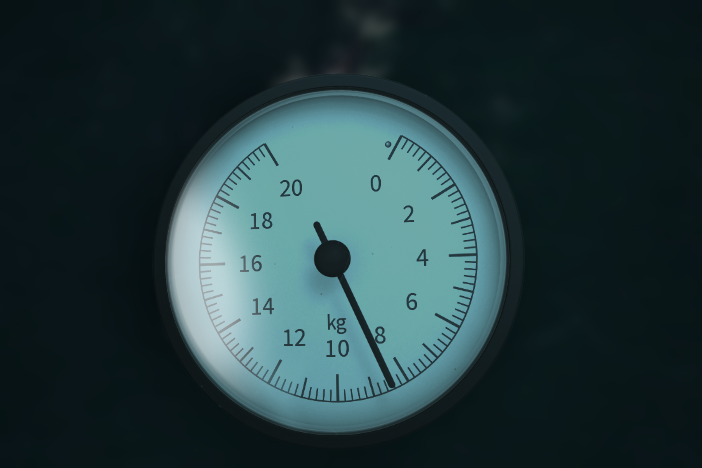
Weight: 8.4 kg
